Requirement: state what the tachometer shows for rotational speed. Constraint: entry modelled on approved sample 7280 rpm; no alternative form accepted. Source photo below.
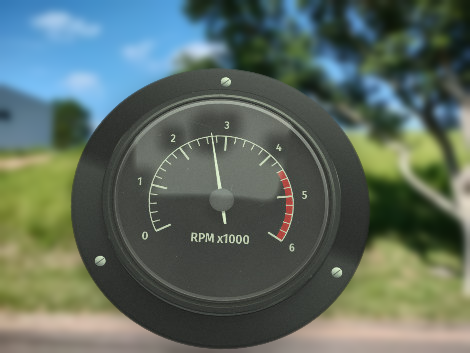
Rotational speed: 2700 rpm
